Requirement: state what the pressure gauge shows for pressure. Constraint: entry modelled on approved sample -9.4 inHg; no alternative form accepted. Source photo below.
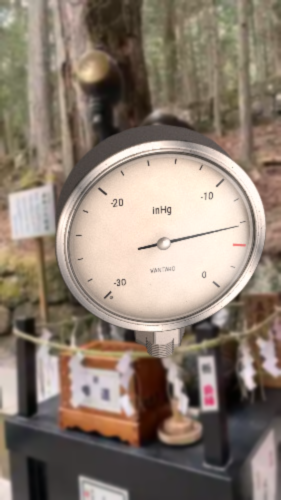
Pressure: -6 inHg
